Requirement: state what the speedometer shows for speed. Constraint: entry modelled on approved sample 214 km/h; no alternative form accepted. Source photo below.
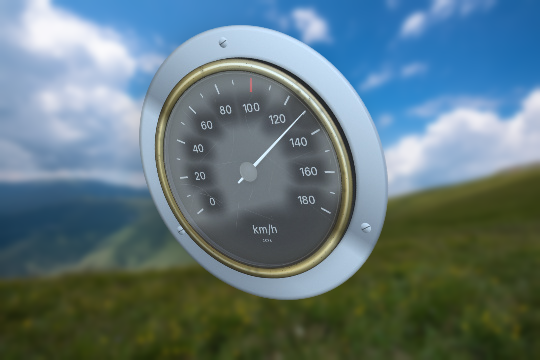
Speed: 130 km/h
